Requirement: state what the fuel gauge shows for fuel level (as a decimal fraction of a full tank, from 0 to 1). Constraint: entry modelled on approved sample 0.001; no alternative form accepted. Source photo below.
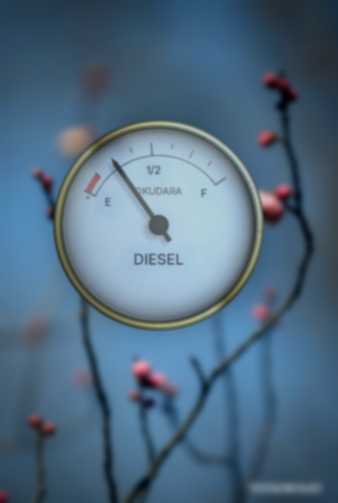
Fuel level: 0.25
